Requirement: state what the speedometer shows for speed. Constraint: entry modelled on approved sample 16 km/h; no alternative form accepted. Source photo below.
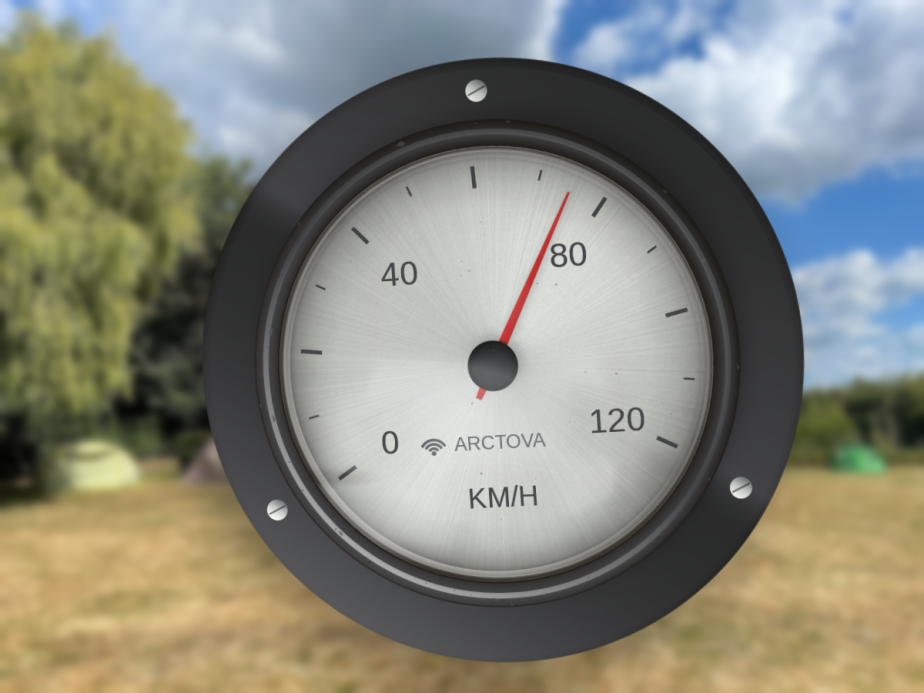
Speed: 75 km/h
